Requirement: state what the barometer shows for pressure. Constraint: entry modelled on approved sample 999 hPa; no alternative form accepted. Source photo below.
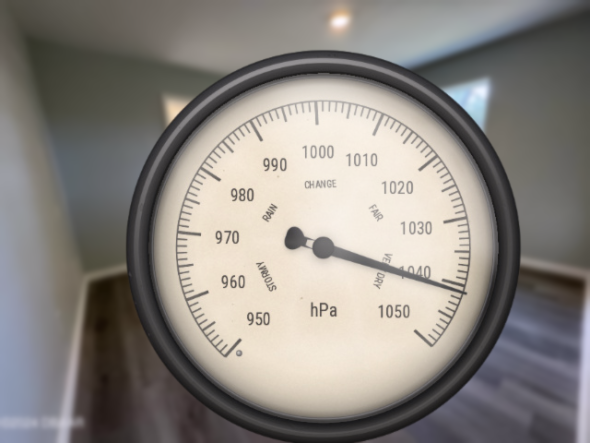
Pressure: 1041 hPa
